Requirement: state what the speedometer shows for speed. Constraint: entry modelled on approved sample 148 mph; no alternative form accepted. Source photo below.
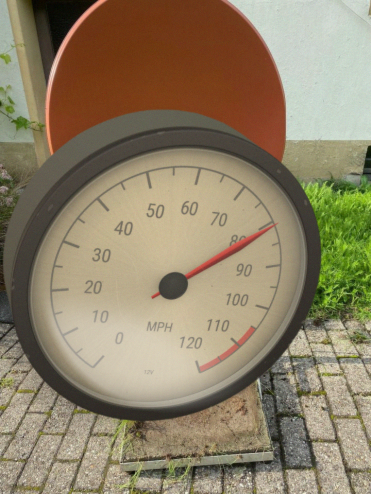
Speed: 80 mph
